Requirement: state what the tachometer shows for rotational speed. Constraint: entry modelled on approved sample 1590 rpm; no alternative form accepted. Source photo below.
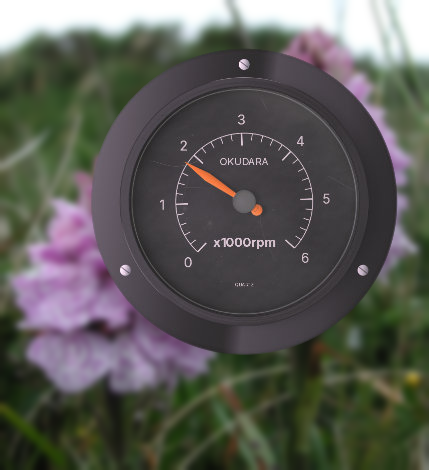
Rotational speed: 1800 rpm
